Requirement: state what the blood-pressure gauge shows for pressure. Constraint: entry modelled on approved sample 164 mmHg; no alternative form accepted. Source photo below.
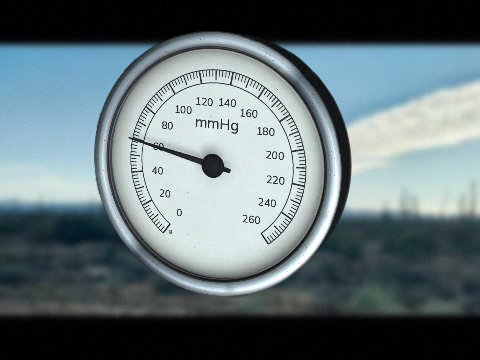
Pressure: 60 mmHg
